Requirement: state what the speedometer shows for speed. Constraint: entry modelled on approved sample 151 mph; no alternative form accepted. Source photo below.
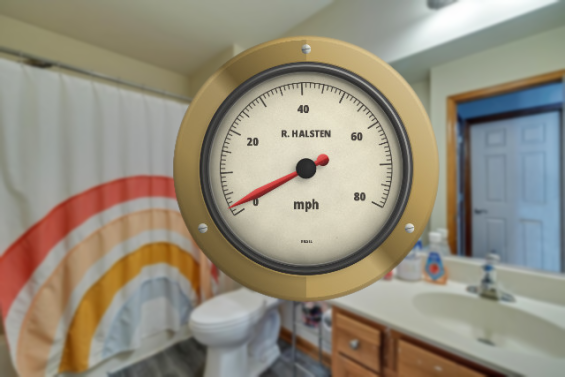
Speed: 2 mph
